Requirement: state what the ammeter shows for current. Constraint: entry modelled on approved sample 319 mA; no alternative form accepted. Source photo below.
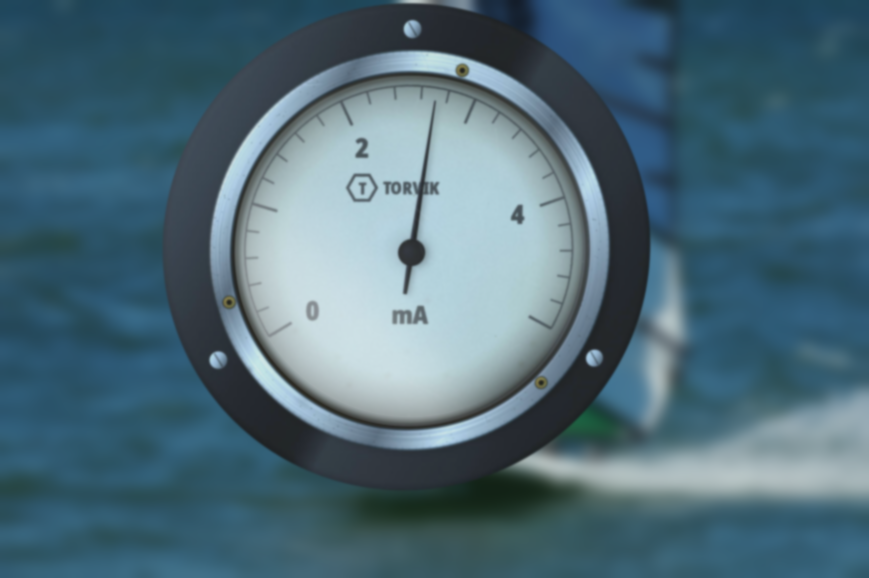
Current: 2.7 mA
